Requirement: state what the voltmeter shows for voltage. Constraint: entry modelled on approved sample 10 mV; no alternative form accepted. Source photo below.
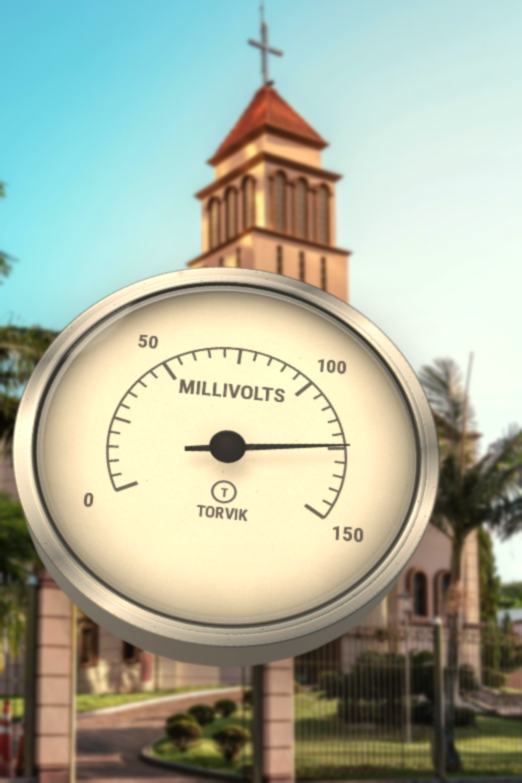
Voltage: 125 mV
